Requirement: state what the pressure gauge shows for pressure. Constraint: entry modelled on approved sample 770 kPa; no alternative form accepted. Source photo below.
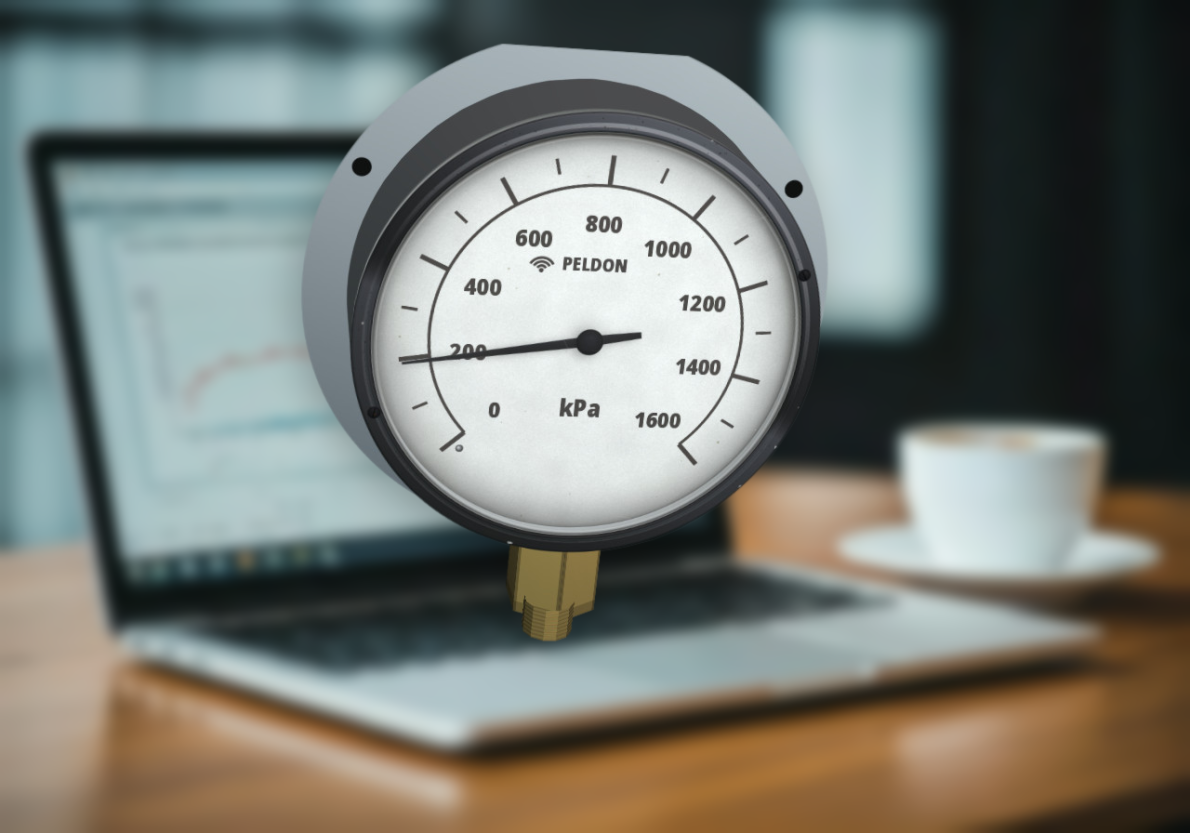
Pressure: 200 kPa
